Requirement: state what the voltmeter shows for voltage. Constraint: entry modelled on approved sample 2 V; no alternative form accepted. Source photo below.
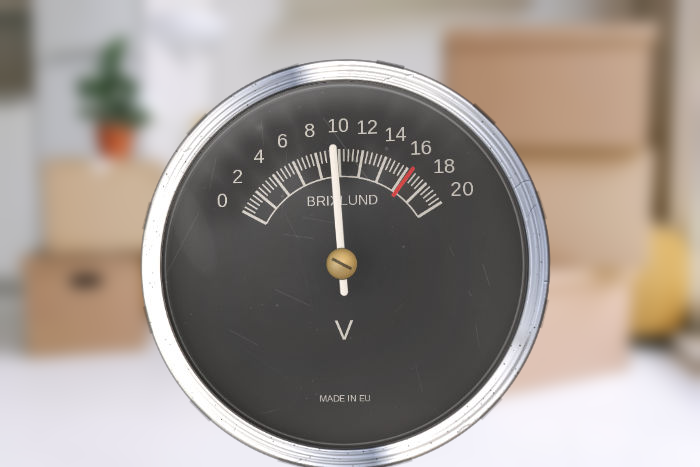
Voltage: 9.6 V
